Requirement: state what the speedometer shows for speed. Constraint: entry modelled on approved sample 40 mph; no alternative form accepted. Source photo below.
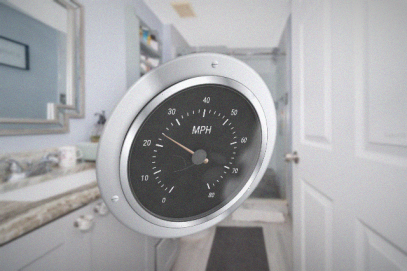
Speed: 24 mph
